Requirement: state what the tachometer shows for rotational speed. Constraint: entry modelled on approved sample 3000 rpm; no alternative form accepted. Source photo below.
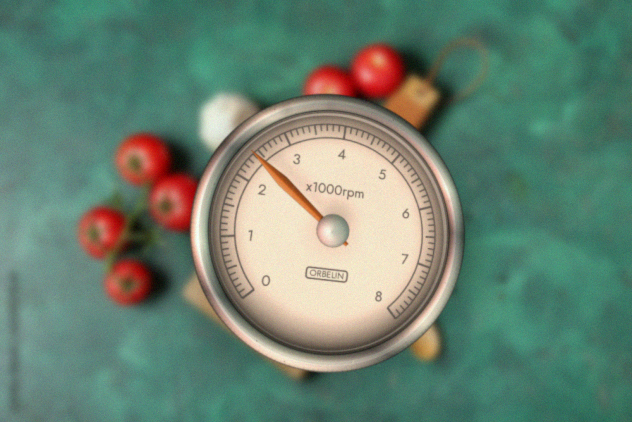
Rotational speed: 2400 rpm
